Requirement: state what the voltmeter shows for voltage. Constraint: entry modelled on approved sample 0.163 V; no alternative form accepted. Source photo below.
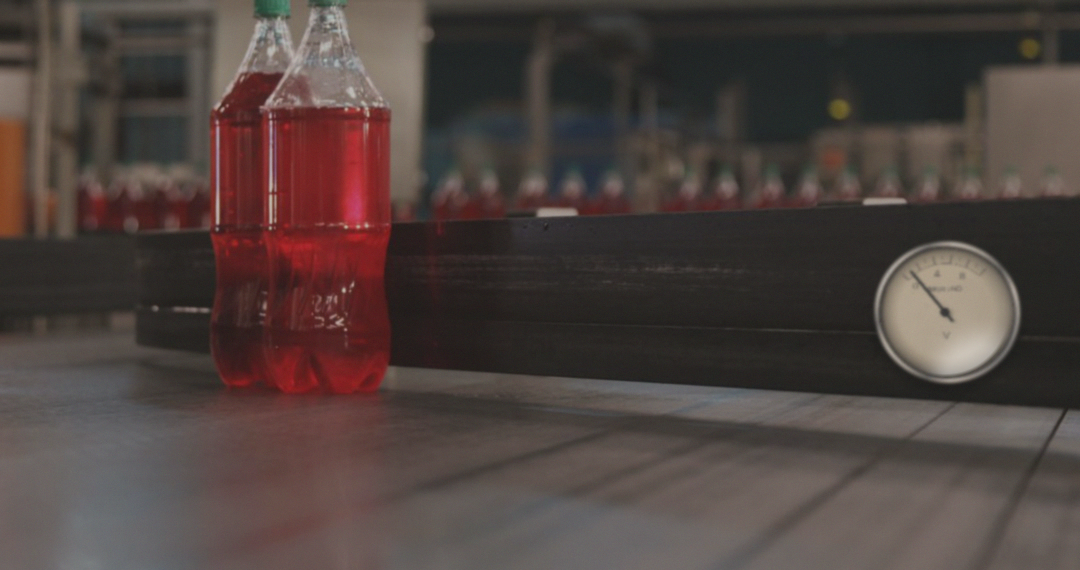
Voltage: 1 V
